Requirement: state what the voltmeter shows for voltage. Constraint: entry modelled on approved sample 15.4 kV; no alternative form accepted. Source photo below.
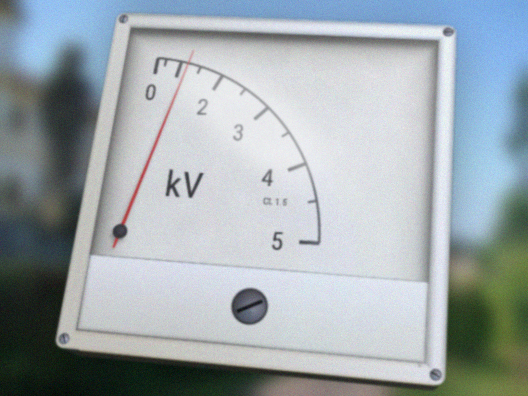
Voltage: 1.25 kV
